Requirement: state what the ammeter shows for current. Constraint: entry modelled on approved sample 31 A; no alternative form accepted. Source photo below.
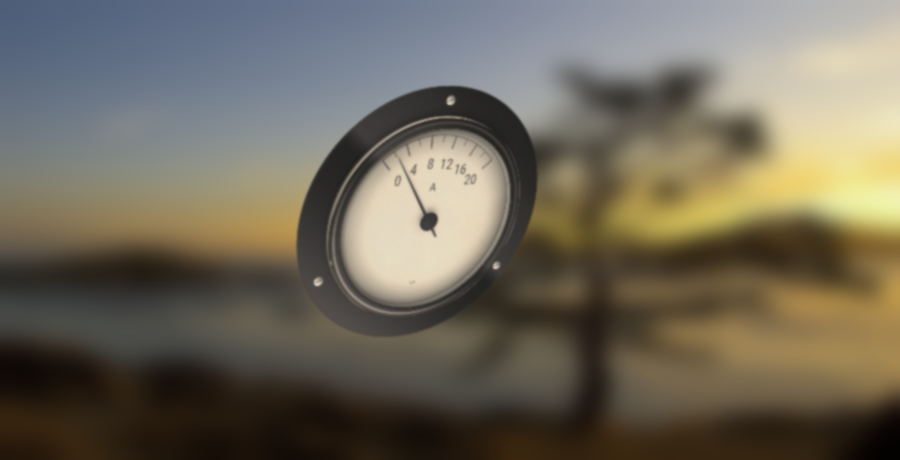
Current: 2 A
